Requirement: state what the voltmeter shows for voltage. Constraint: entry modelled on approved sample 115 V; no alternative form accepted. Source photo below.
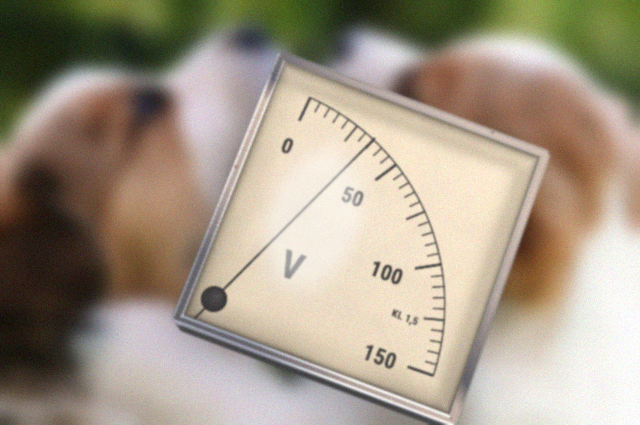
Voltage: 35 V
